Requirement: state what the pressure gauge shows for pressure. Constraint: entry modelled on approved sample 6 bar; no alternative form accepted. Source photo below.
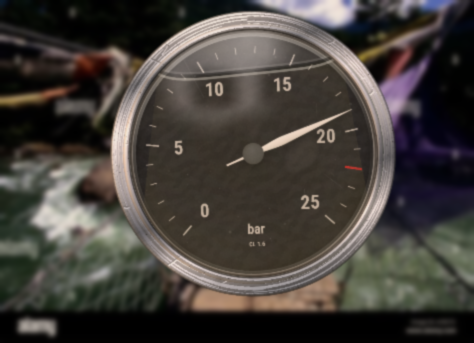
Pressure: 19 bar
